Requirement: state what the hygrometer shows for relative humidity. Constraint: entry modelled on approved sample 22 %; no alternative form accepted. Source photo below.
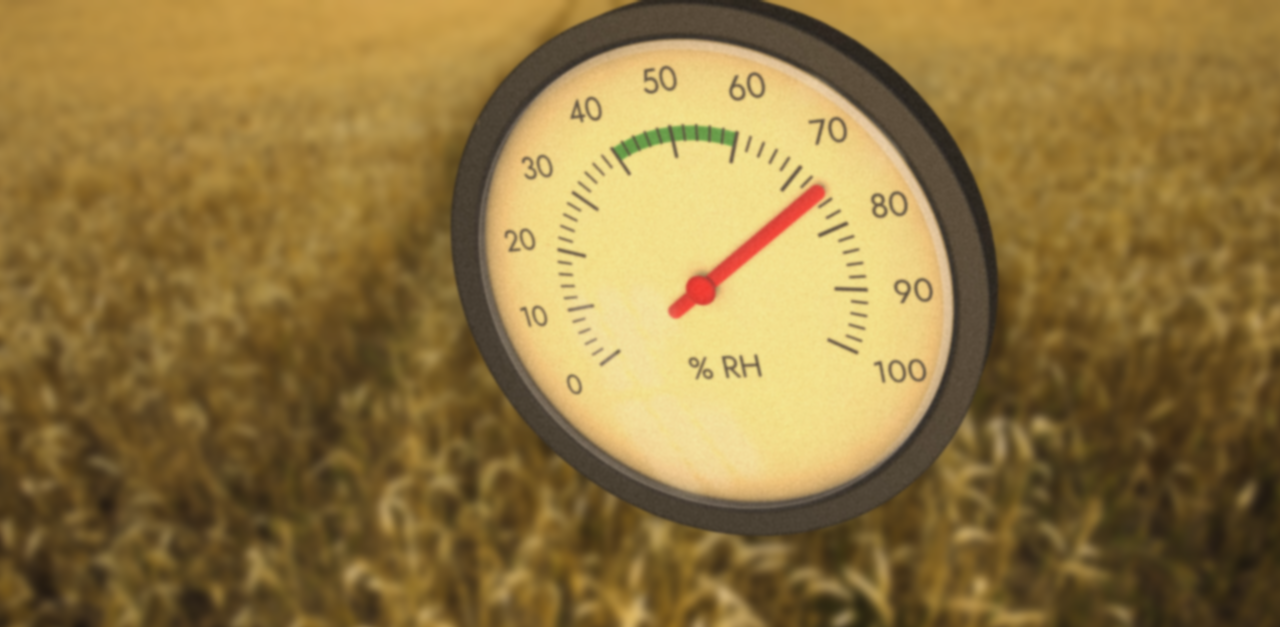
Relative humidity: 74 %
